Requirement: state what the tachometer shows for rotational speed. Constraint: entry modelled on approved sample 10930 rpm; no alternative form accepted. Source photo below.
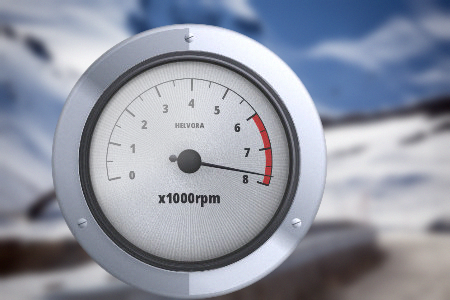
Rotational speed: 7750 rpm
